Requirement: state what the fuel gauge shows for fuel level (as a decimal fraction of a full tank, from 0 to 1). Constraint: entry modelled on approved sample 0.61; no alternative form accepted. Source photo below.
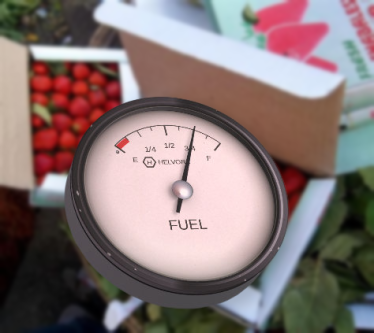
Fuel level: 0.75
